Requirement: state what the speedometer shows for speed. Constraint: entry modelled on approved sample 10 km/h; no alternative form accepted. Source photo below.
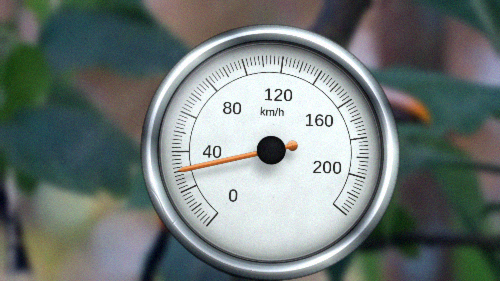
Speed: 30 km/h
